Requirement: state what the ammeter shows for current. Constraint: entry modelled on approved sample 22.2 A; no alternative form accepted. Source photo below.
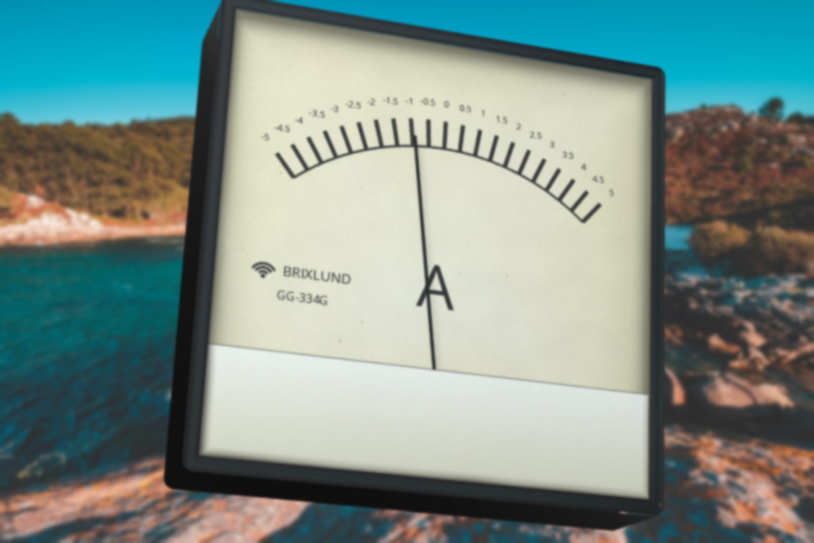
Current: -1 A
